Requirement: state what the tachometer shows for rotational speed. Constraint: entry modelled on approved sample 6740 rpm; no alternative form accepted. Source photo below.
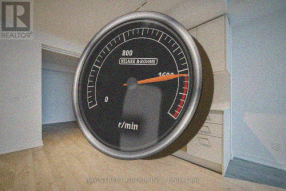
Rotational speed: 1650 rpm
